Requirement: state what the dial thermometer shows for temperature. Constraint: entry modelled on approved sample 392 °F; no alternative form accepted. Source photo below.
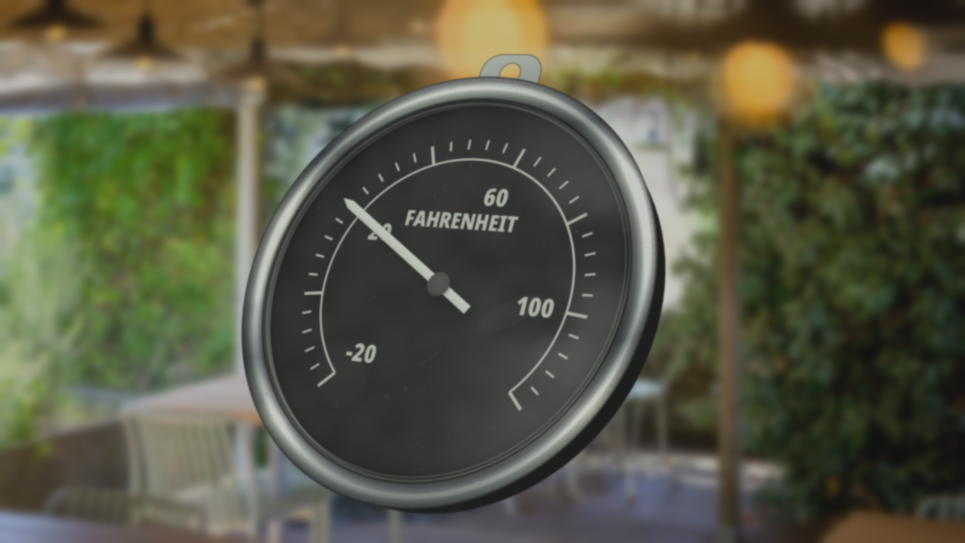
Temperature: 20 °F
